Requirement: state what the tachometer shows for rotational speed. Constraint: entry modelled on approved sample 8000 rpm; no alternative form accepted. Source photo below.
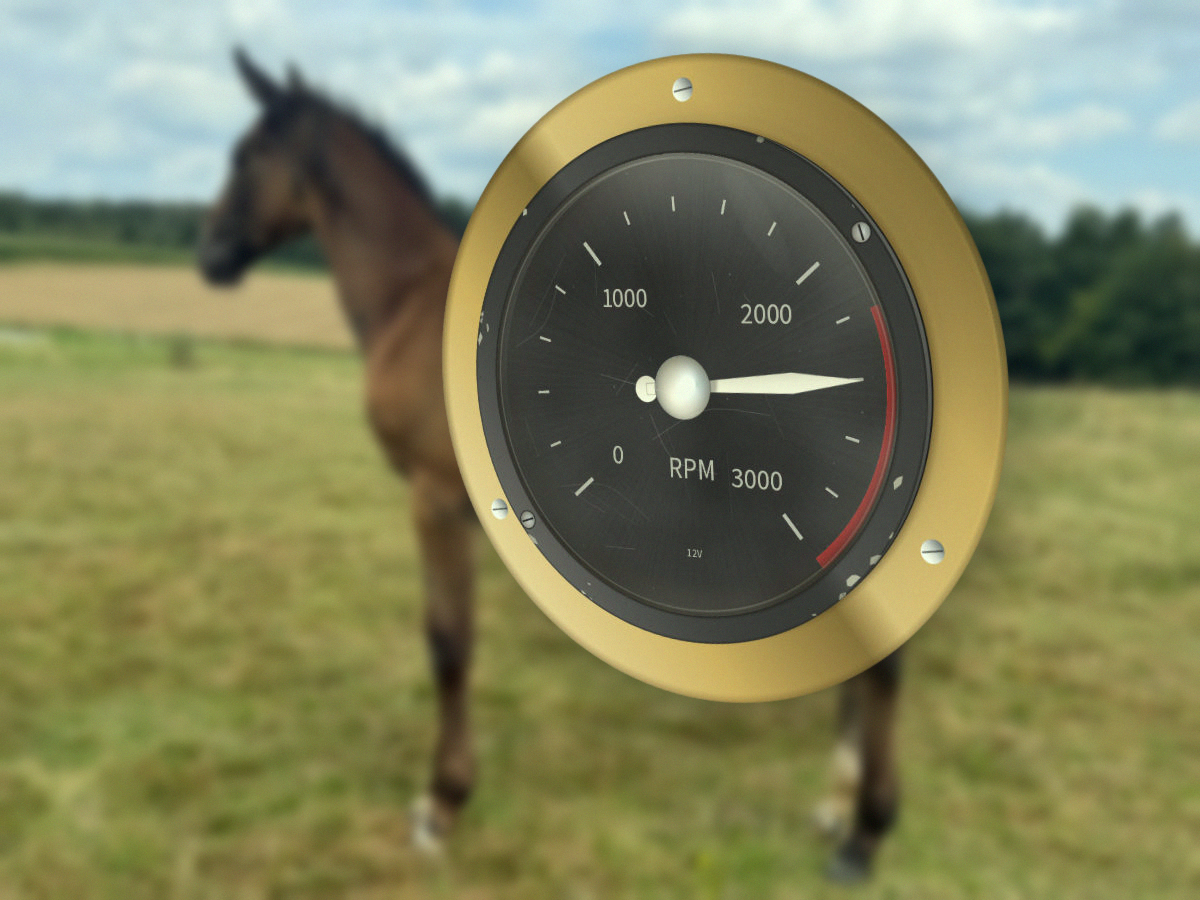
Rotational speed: 2400 rpm
